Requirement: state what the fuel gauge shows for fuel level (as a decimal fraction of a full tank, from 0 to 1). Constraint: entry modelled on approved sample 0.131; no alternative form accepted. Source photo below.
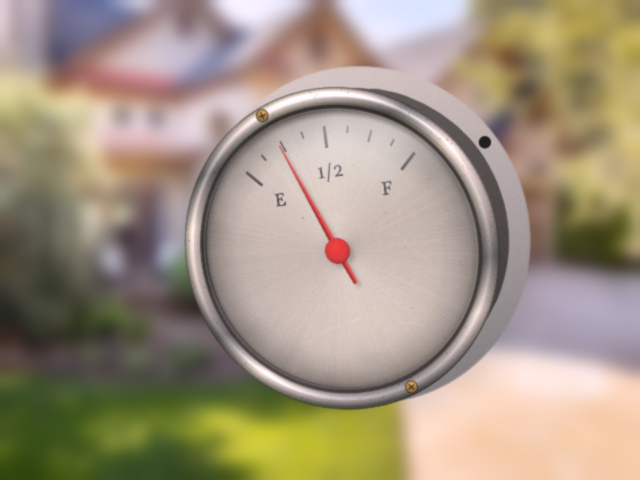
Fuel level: 0.25
